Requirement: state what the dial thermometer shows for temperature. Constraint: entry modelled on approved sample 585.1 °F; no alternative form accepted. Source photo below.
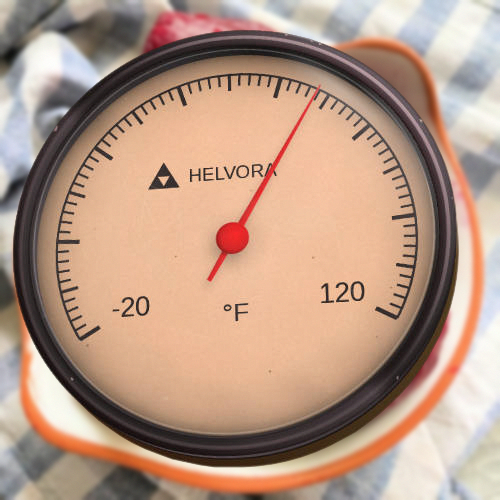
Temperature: 68 °F
